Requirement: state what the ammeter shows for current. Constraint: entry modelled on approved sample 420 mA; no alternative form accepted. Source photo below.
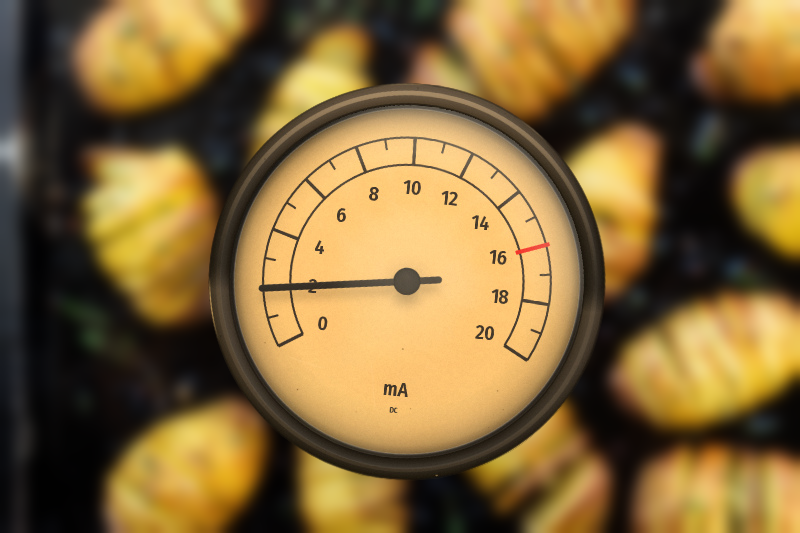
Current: 2 mA
